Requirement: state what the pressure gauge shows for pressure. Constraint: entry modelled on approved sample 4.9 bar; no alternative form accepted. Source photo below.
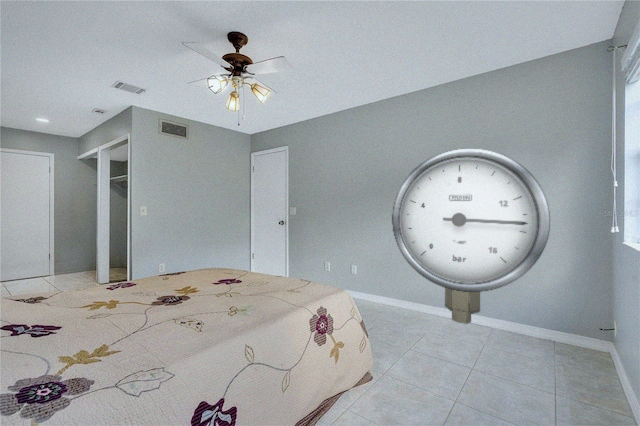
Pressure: 13.5 bar
